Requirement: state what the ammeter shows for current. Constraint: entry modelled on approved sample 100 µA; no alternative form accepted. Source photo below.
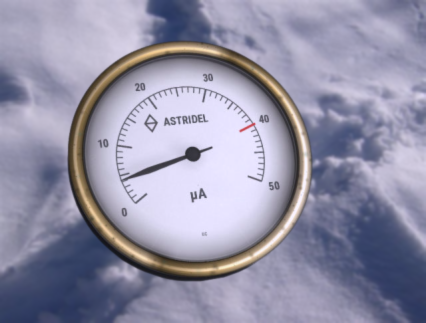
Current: 4 µA
